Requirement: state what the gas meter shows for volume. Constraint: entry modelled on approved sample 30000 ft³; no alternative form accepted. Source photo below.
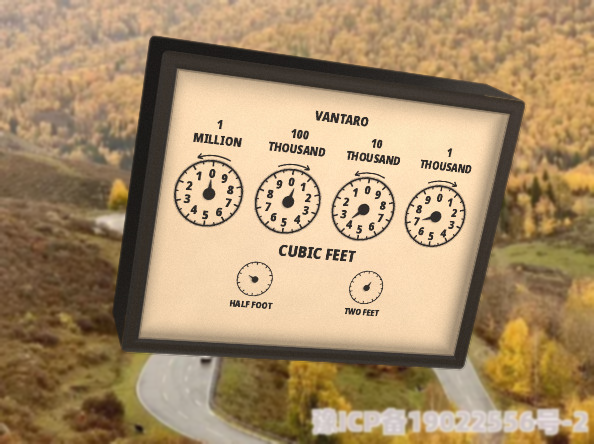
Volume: 3700 ft³
